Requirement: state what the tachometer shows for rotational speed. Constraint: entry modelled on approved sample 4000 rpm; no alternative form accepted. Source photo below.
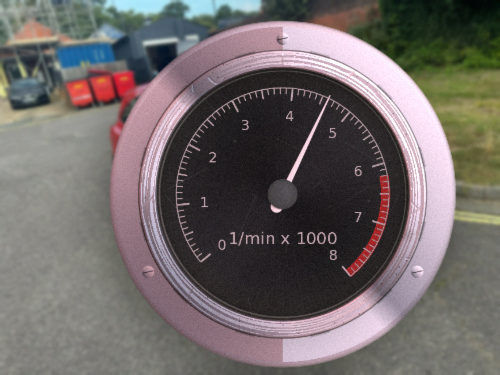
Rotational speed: 4600 rpm
